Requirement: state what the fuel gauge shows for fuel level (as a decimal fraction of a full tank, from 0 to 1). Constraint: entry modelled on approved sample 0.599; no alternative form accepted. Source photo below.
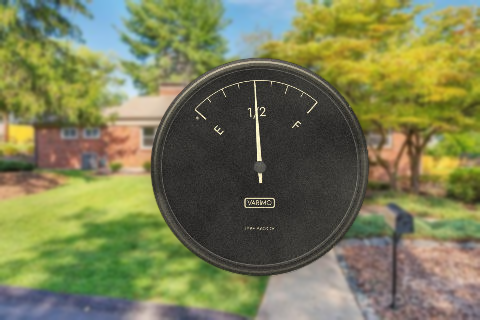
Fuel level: 0.5
